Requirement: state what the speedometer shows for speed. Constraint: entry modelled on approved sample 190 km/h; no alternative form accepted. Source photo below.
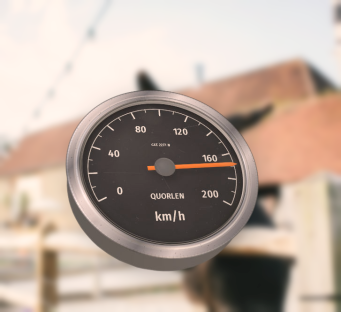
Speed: 170 km/h
